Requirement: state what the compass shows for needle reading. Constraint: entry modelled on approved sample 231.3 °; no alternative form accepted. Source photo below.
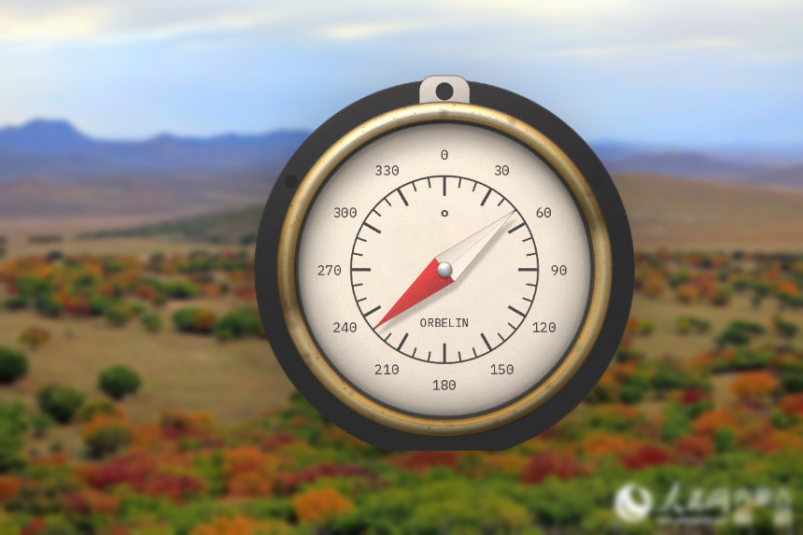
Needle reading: 230 °
